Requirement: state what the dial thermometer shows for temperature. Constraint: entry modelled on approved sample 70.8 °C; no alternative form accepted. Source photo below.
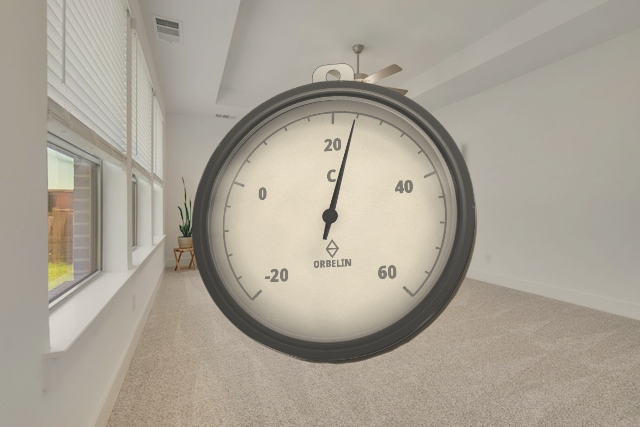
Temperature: 24 °C
